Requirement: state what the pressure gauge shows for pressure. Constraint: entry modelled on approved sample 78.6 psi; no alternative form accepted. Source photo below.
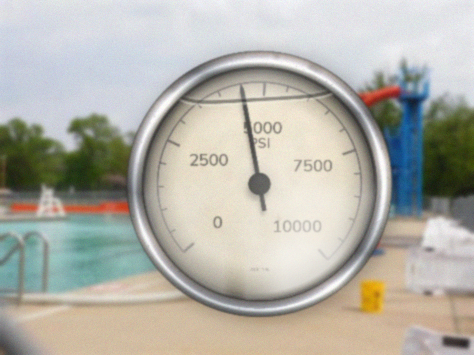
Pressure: 4500 psi
